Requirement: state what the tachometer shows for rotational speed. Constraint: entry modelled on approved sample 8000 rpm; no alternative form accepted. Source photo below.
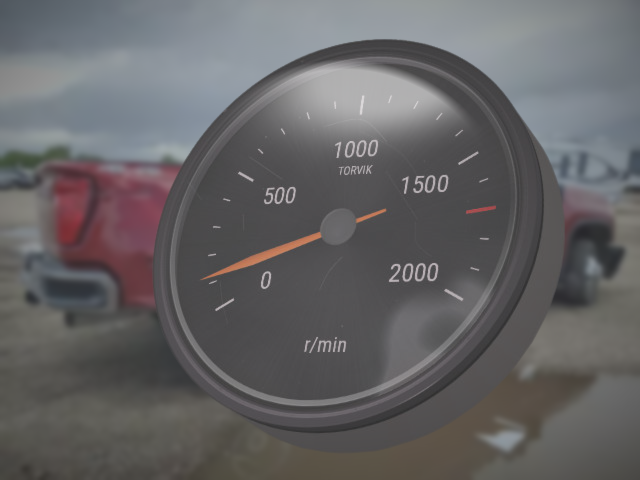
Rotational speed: 100 rpm
